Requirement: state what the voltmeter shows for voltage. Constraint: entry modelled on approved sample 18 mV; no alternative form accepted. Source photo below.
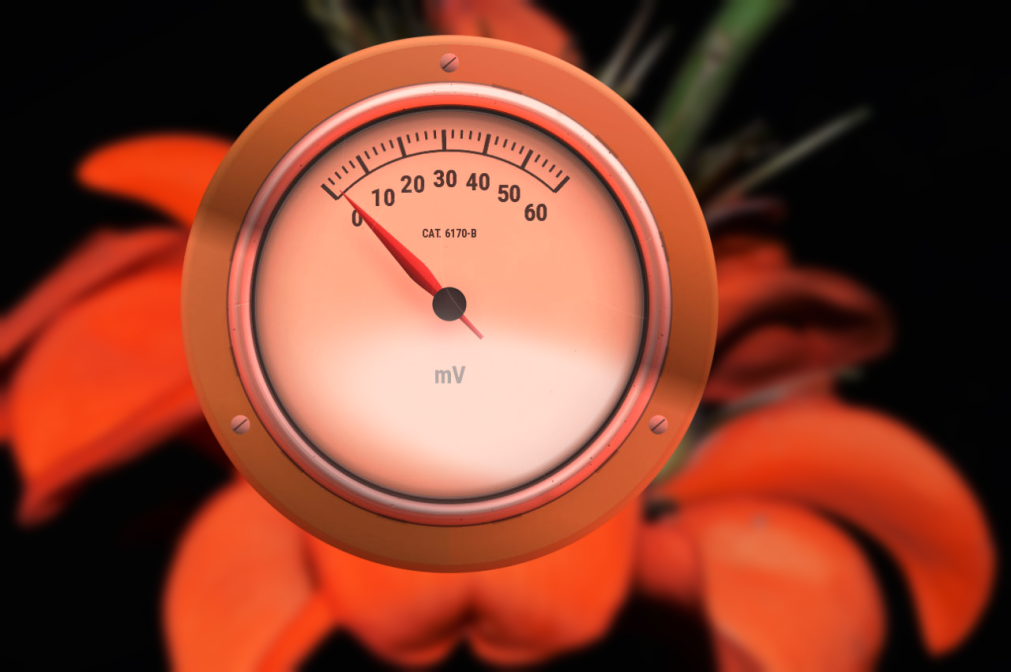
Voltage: 2 mV
